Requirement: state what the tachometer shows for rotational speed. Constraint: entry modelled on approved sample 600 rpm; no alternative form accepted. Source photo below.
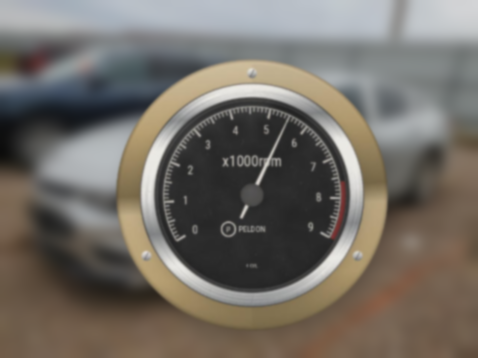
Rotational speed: 5500 rpm
